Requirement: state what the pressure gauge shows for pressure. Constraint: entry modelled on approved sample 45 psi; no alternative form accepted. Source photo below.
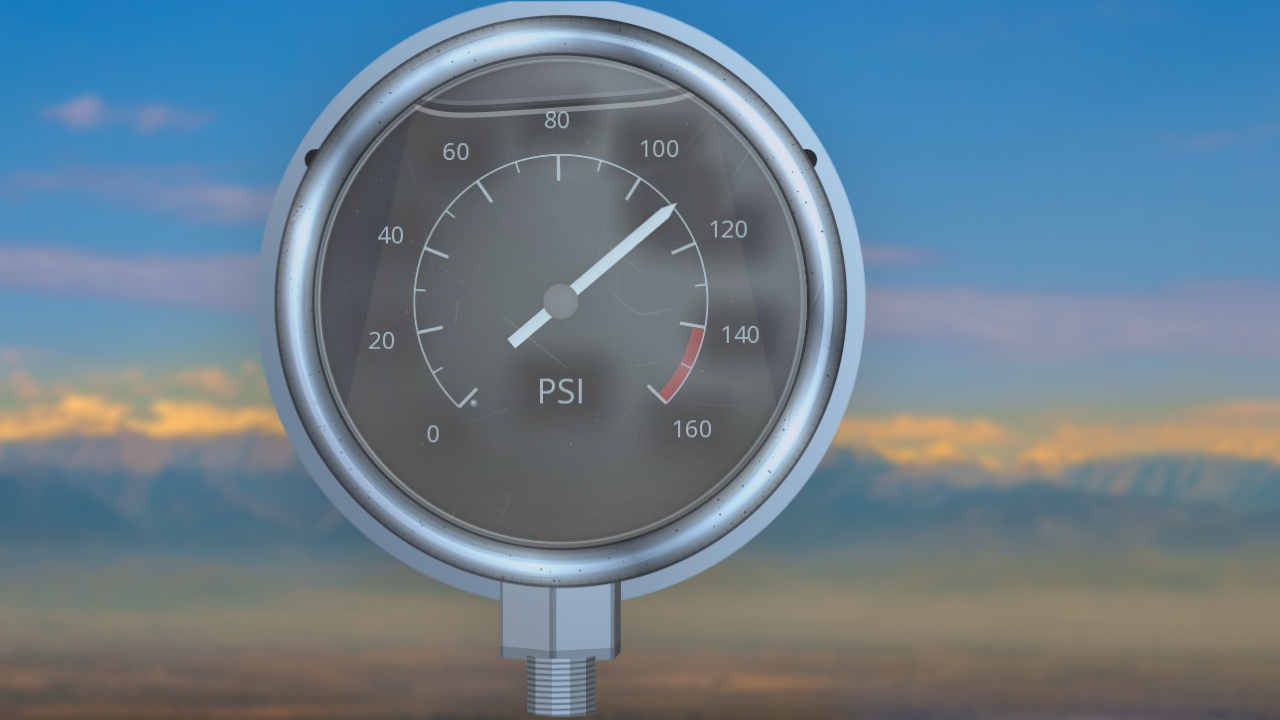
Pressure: 110 psi
